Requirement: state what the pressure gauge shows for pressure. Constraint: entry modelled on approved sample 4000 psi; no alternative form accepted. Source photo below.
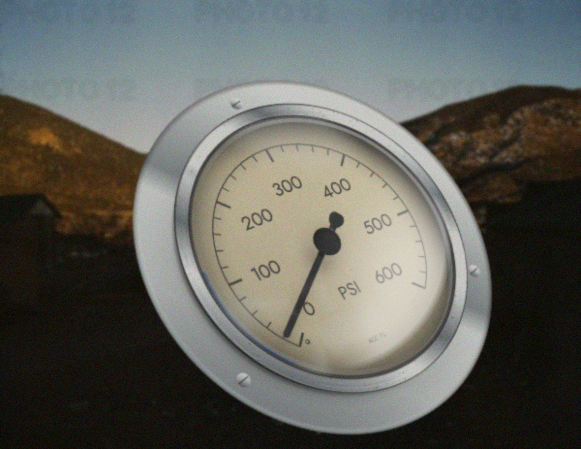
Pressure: 20 psi
